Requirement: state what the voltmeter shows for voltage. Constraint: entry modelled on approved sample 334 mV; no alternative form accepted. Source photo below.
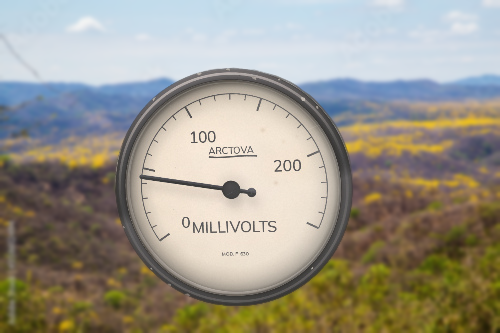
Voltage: 45 mV
